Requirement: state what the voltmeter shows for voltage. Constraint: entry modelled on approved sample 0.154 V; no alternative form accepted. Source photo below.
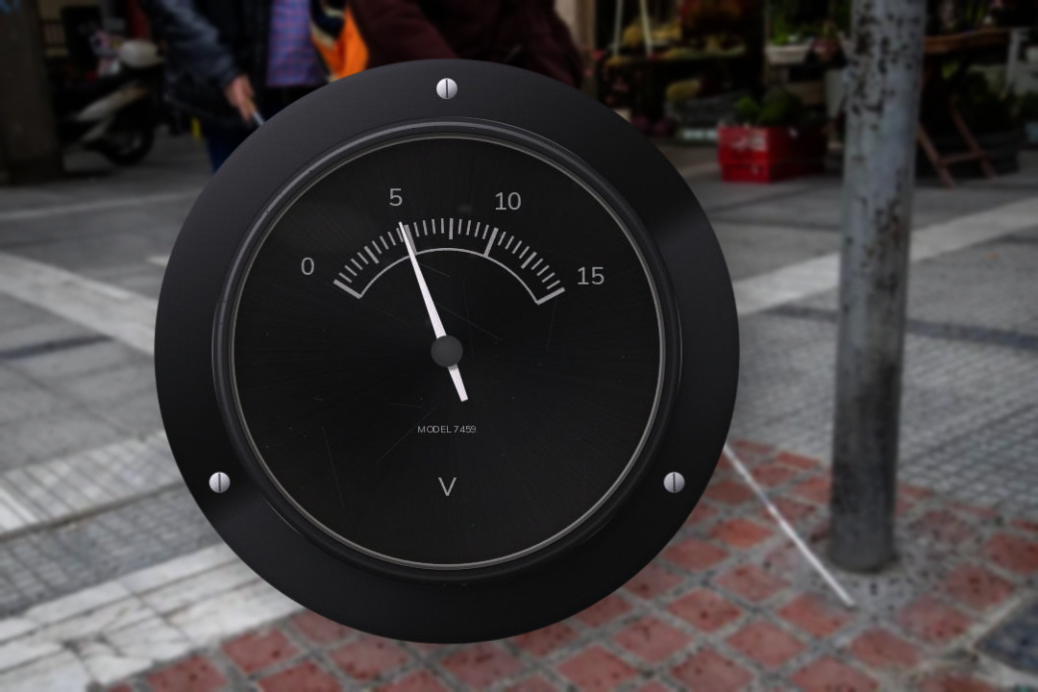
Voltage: 4.75 V
